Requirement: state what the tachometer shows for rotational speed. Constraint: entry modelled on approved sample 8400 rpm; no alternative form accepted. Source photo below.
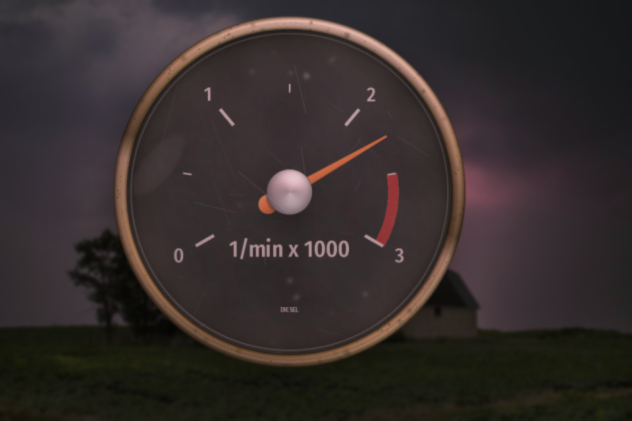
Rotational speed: 2250 rpm
